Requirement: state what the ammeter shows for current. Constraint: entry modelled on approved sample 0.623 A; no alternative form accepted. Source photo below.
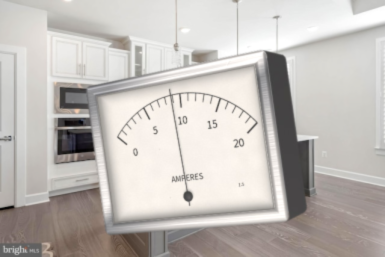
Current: 9 A
